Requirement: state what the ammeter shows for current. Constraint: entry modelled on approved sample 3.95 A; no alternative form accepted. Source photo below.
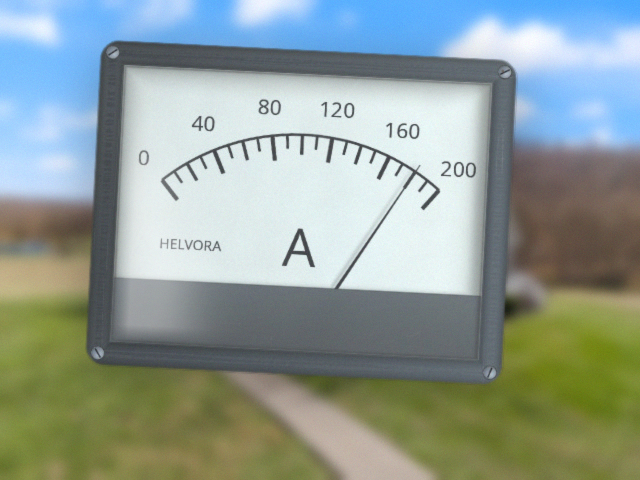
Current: 180 A
